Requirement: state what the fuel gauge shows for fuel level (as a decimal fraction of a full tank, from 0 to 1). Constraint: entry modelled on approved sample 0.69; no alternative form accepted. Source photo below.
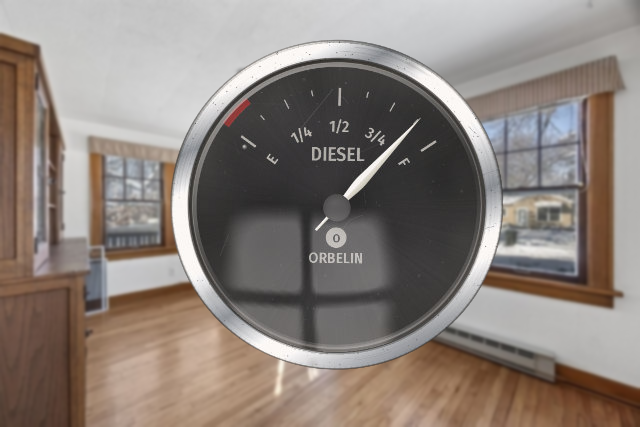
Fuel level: 0.875
